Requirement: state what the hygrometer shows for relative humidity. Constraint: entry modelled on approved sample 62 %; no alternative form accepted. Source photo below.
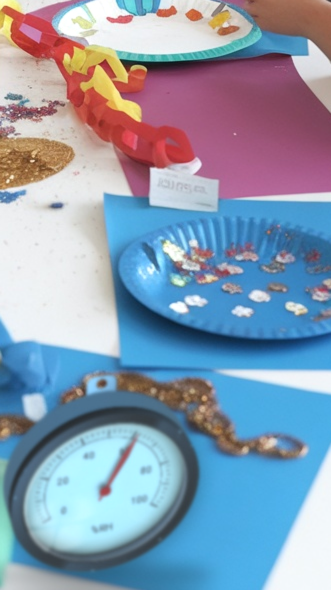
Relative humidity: 60 %
